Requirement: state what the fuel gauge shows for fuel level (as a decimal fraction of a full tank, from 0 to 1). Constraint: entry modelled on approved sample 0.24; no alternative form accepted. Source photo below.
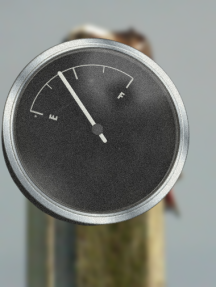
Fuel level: 0.375
